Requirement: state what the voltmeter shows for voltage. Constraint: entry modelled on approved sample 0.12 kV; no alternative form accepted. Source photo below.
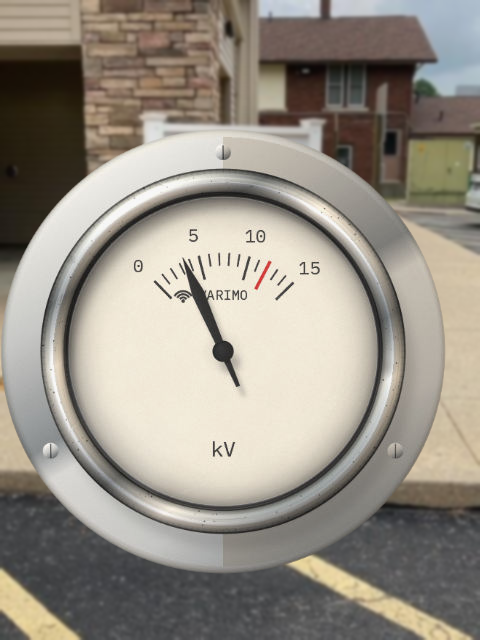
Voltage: 3.5 kV
